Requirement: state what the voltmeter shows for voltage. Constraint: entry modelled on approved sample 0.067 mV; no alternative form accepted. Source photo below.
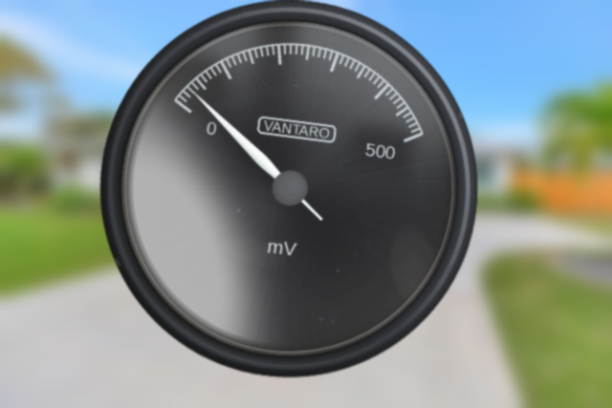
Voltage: 30 mV
